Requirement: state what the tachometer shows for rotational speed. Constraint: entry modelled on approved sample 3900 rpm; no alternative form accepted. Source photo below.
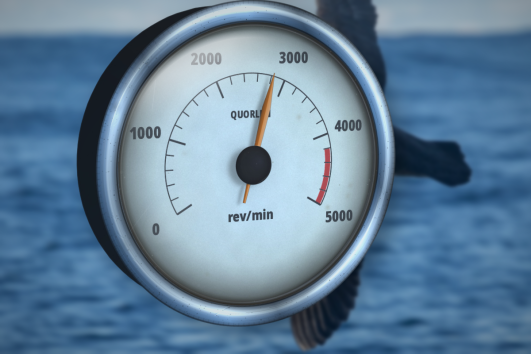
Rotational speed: 2800 rpm
